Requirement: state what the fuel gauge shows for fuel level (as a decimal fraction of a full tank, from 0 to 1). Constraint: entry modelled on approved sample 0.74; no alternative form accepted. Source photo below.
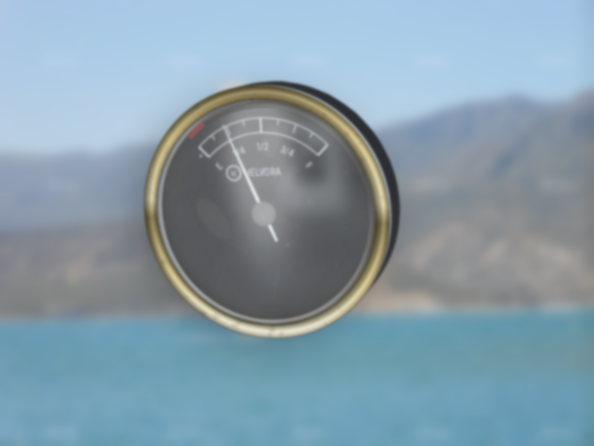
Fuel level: 0.25
